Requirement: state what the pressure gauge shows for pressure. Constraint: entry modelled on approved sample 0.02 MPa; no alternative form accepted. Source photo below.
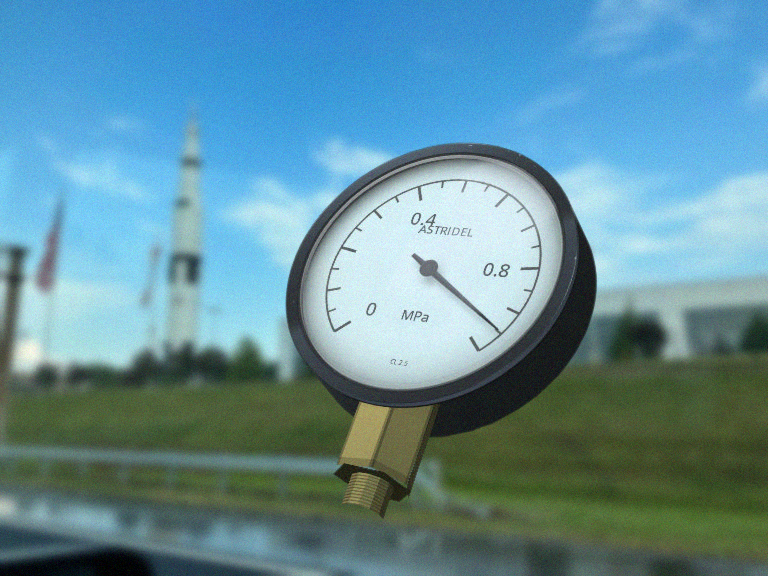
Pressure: 0.95 MPa
